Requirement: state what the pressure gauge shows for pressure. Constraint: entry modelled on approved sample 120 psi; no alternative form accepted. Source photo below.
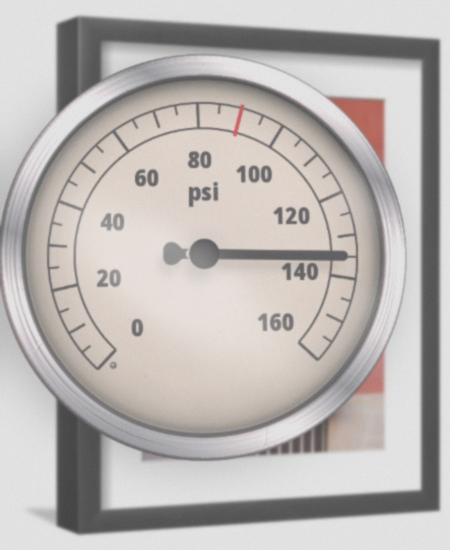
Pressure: 135 psi
